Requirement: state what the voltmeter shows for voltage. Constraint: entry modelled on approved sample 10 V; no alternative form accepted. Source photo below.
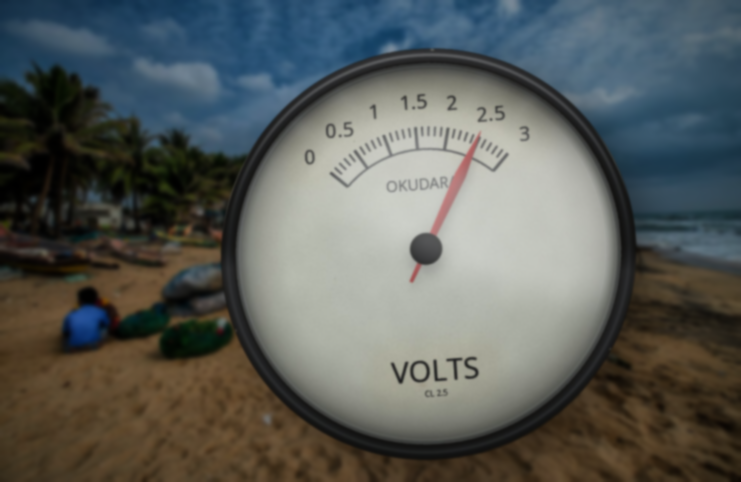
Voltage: 2.5 V
